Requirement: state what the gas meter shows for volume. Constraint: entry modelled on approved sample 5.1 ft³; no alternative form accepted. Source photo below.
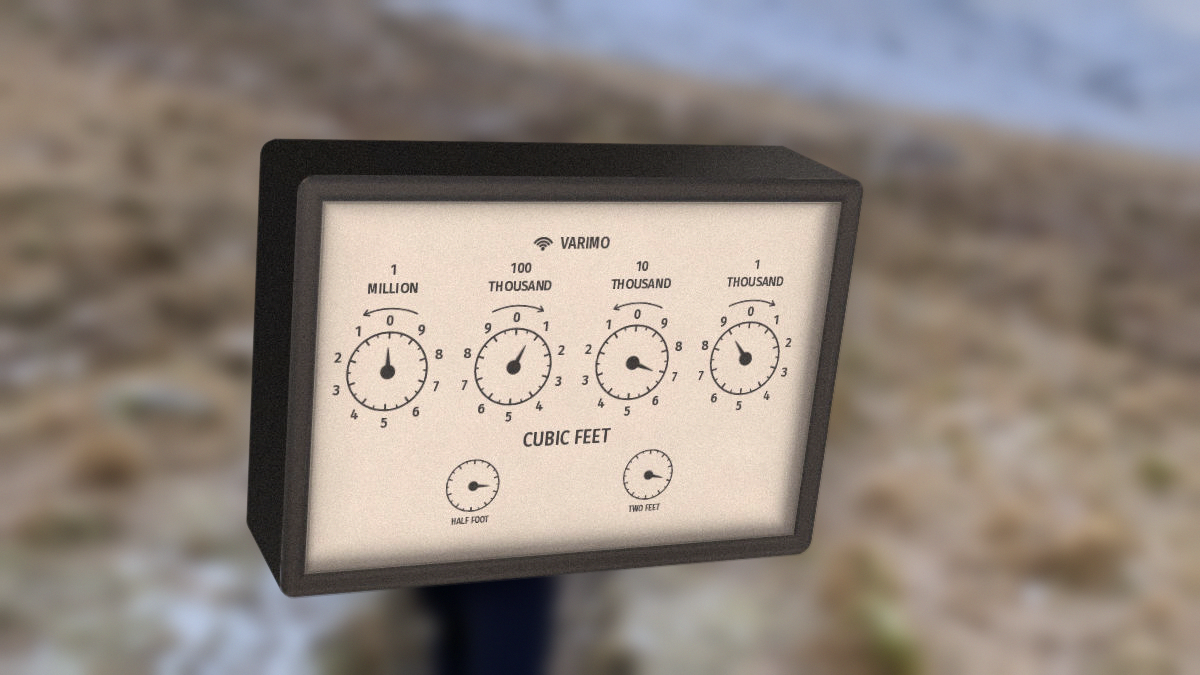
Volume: 6900 ft³
